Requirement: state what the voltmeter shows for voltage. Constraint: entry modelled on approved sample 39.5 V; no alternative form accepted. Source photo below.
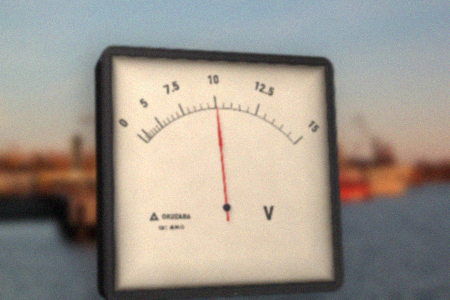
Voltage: 10 V
